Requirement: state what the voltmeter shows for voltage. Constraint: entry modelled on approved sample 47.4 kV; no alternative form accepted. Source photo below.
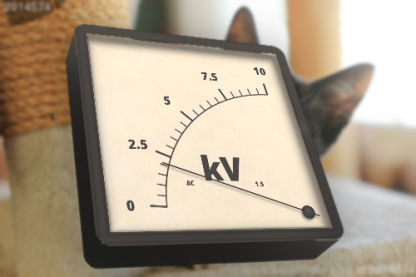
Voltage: 2 kV
